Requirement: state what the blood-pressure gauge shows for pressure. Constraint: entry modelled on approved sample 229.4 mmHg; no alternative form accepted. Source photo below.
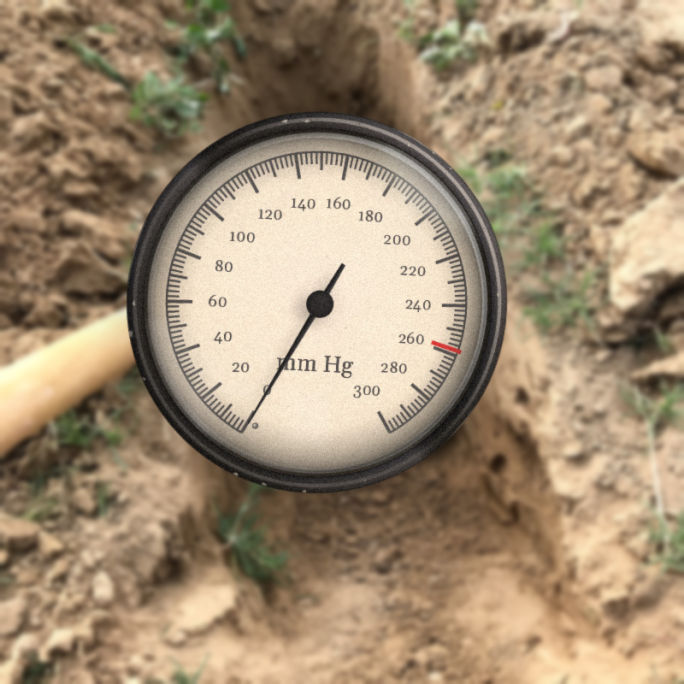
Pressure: 0 mmHg
